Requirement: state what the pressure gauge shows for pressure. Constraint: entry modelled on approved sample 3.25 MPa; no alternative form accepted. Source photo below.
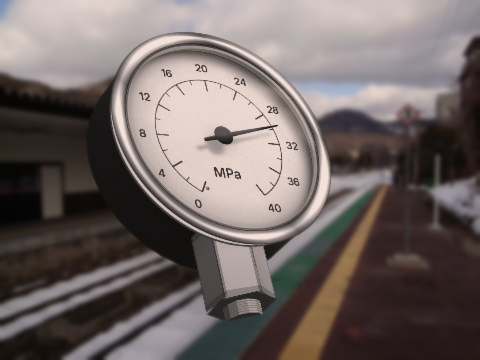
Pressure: 30 MPa
